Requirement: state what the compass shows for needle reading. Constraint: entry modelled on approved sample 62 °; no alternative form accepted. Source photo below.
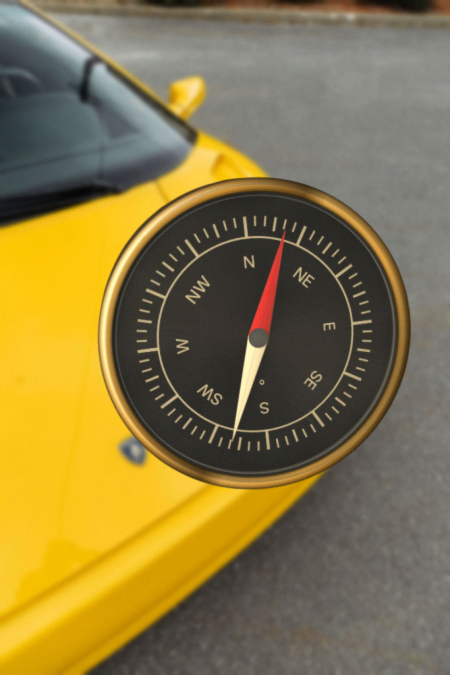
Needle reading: 20 °
